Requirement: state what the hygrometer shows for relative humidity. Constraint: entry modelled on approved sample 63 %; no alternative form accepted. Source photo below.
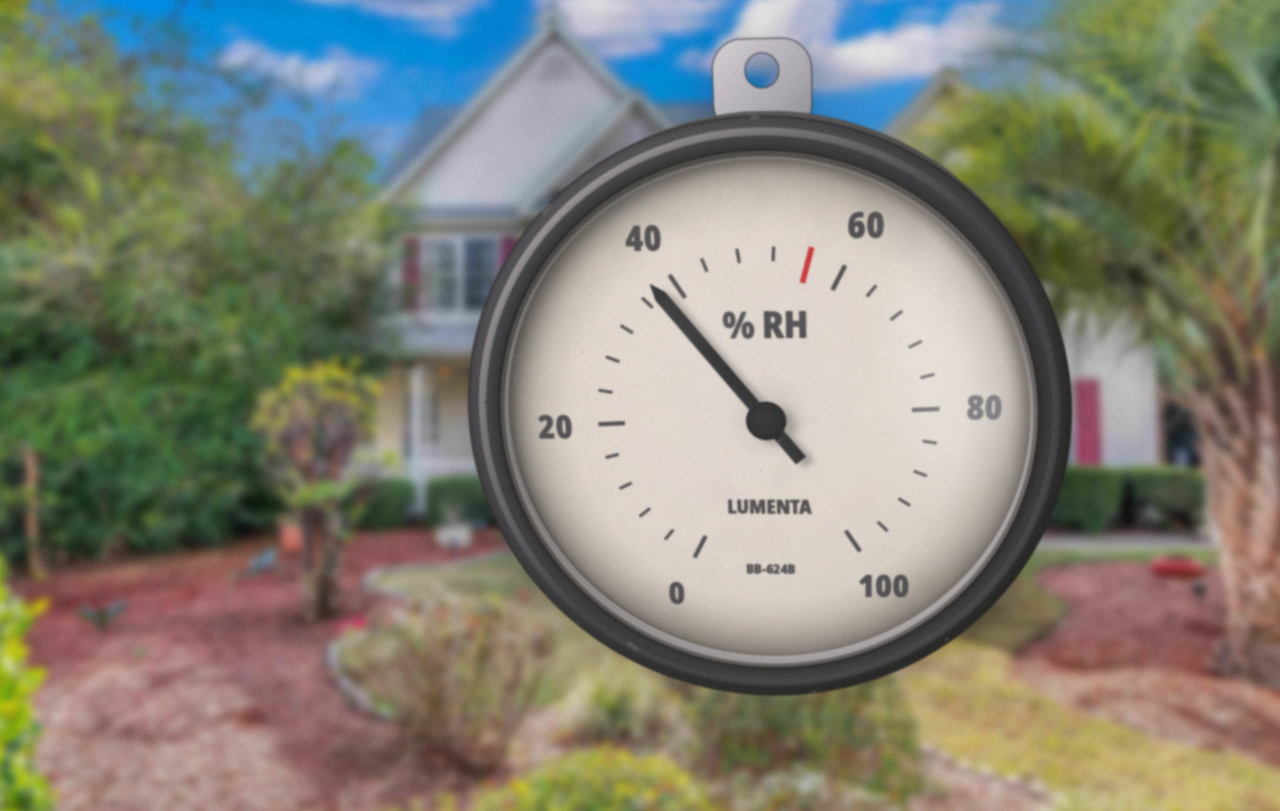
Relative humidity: 38 %
